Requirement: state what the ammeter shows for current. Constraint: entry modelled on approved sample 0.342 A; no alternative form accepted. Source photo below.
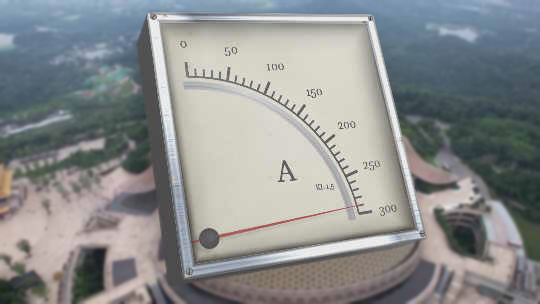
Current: 290 A
